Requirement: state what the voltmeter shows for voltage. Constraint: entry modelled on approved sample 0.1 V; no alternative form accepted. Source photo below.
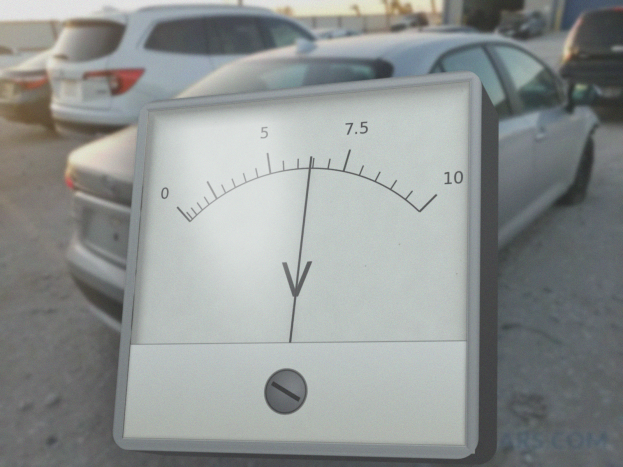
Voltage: 6.5 V
